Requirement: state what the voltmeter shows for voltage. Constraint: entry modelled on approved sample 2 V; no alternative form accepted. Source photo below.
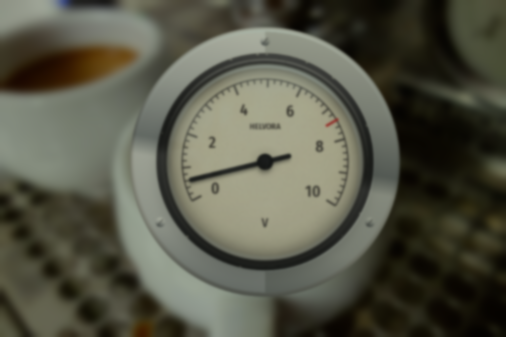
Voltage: 0.6 V
